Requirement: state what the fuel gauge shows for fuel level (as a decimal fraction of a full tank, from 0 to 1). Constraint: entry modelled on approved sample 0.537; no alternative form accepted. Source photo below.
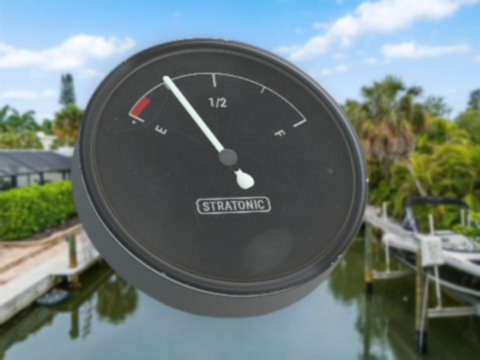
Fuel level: 0.25
